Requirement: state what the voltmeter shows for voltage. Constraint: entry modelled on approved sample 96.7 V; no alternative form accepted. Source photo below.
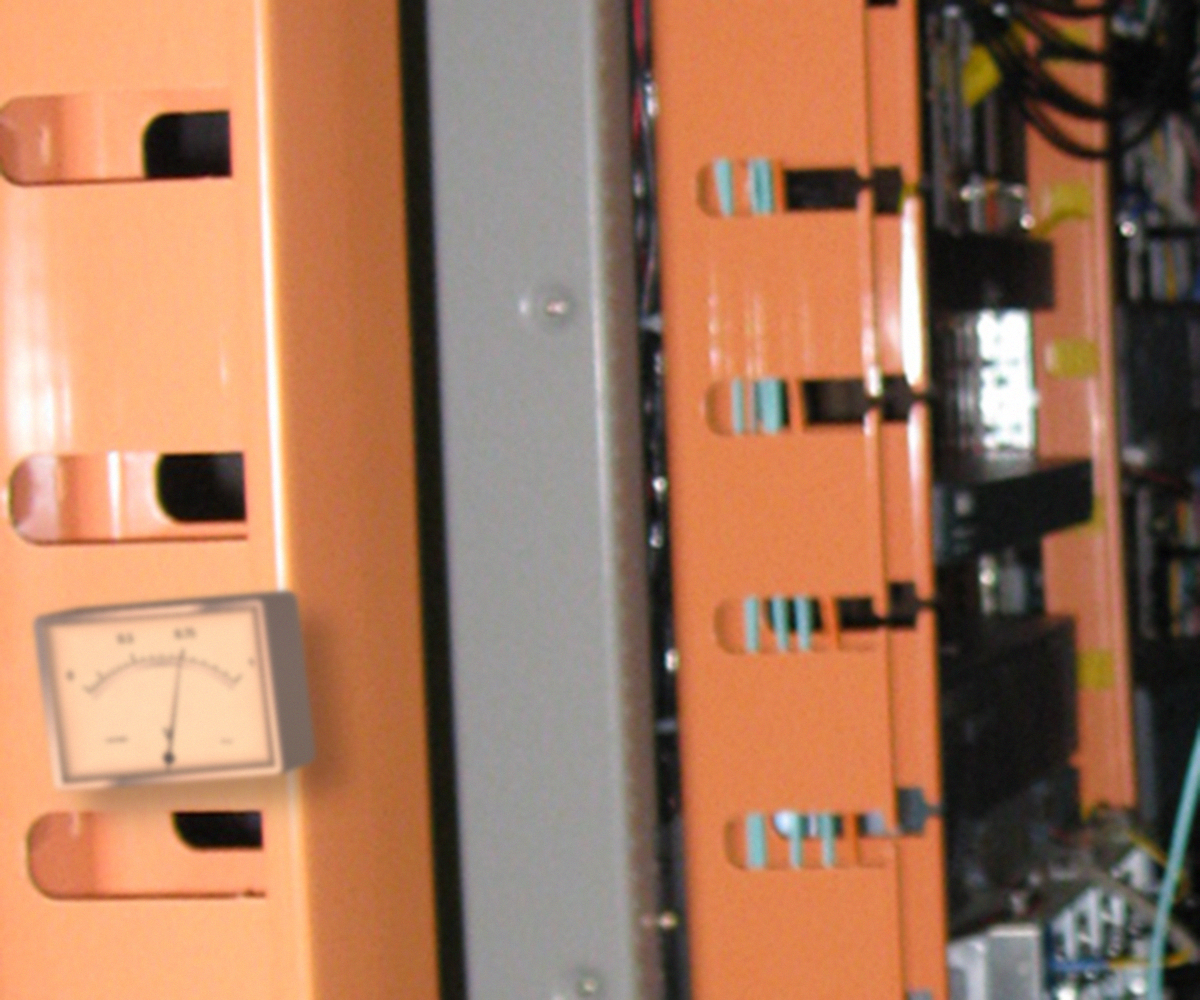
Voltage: 0.75 V
